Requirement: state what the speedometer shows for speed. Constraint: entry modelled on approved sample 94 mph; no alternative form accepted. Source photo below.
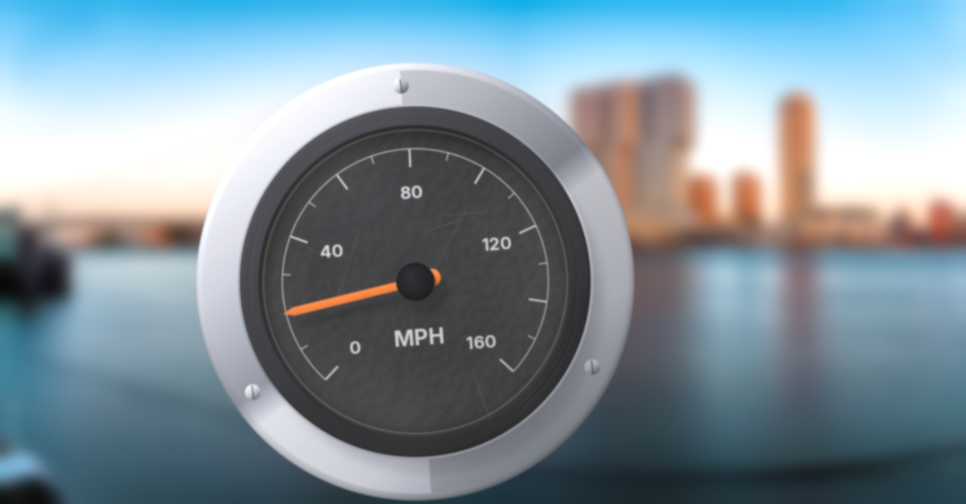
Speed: 20 mph
